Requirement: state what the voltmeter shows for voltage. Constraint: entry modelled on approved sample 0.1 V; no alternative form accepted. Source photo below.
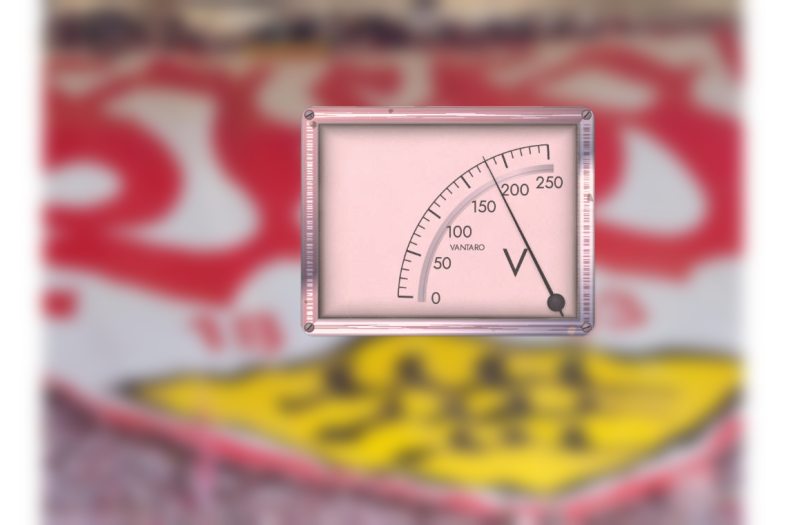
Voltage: 180 V
